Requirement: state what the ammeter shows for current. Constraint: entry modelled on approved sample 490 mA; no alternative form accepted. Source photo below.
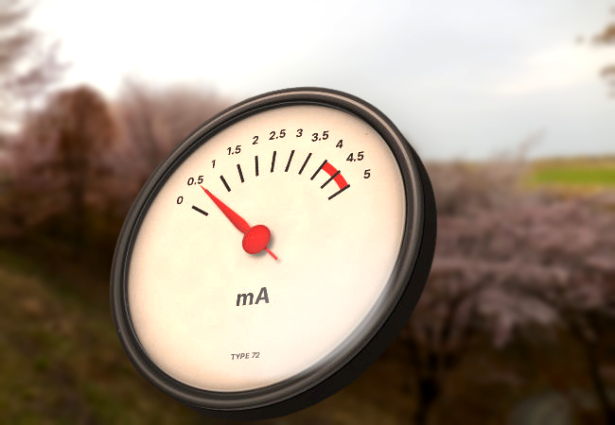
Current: 0.5 mA
